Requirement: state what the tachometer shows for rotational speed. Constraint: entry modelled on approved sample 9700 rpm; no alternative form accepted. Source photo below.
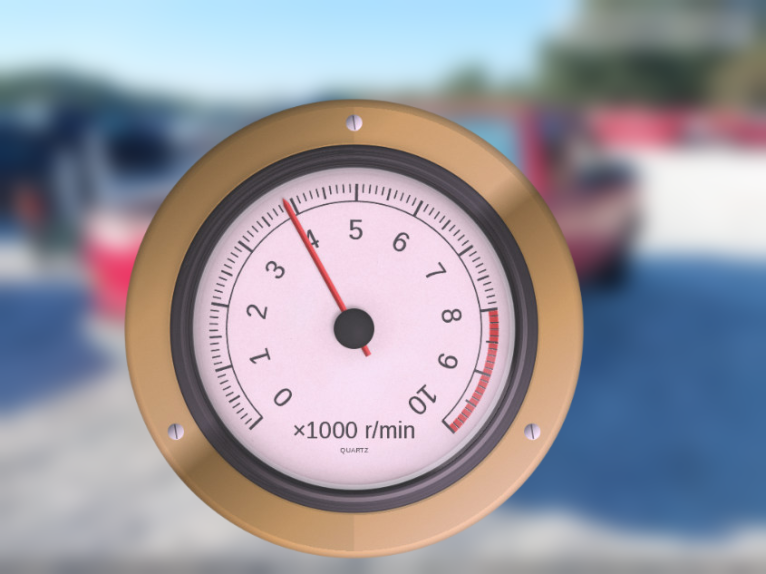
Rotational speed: 3900 rpm
